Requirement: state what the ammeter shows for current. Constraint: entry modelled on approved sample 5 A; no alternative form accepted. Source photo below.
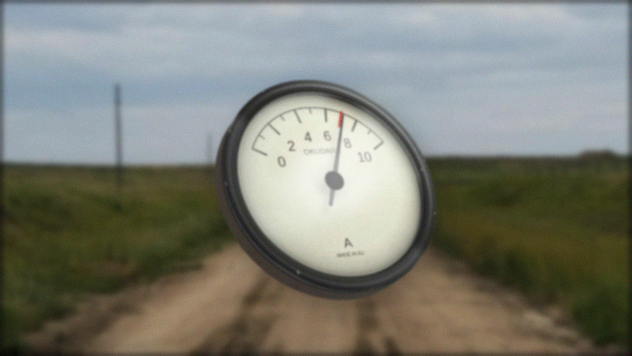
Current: 7 A
